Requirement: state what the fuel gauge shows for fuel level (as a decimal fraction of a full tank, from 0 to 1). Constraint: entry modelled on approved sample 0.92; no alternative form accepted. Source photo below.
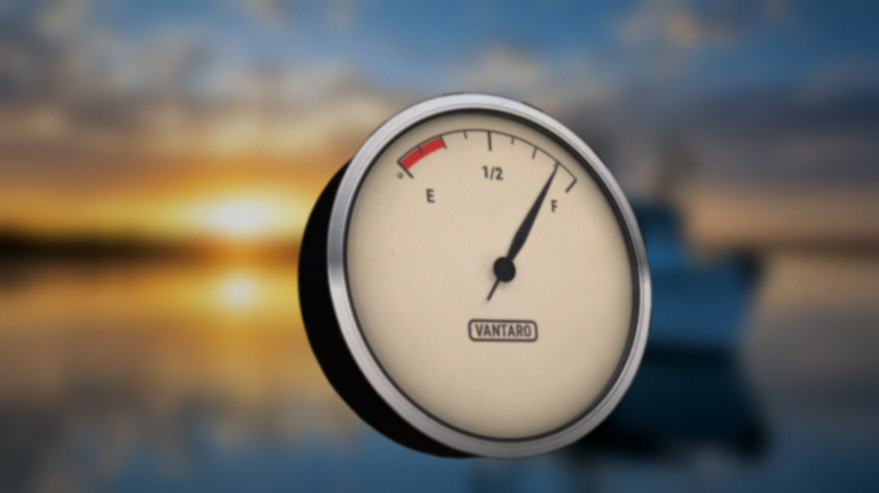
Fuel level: 0.875
